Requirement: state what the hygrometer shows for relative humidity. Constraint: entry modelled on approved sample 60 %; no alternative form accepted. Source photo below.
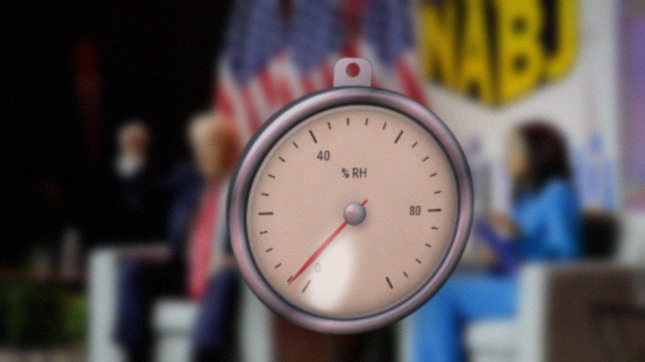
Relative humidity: 4 %
